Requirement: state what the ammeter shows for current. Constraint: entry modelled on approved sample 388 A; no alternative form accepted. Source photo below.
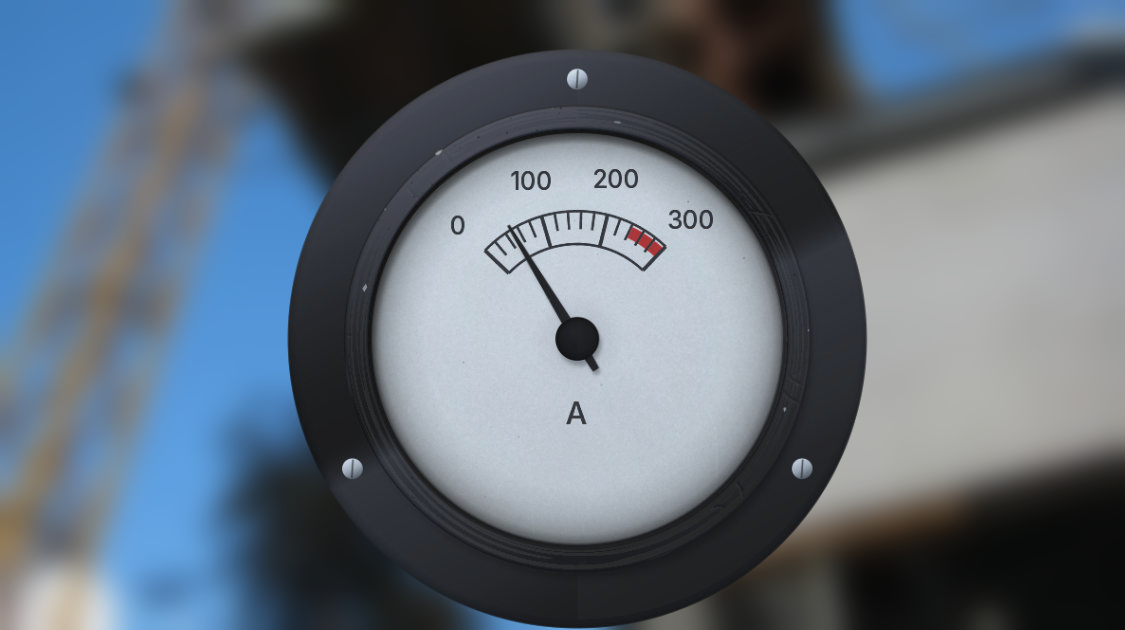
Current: 50 A
